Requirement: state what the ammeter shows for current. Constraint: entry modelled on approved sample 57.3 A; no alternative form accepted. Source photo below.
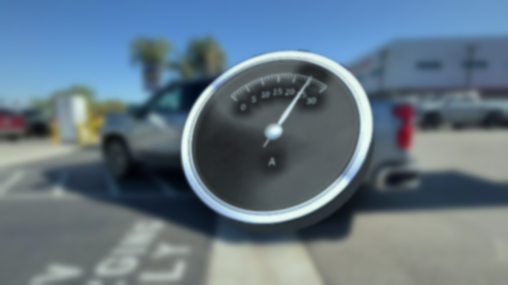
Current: 25 A
